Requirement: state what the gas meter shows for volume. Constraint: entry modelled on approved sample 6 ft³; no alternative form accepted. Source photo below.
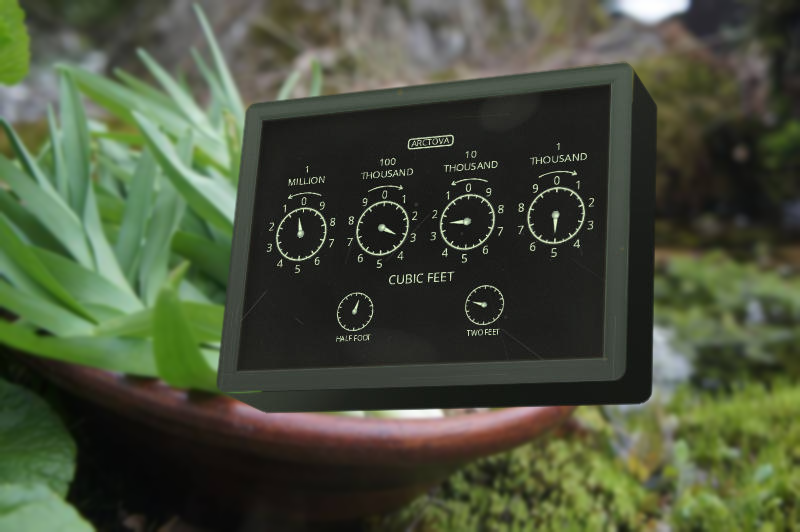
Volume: 32500 ft³
